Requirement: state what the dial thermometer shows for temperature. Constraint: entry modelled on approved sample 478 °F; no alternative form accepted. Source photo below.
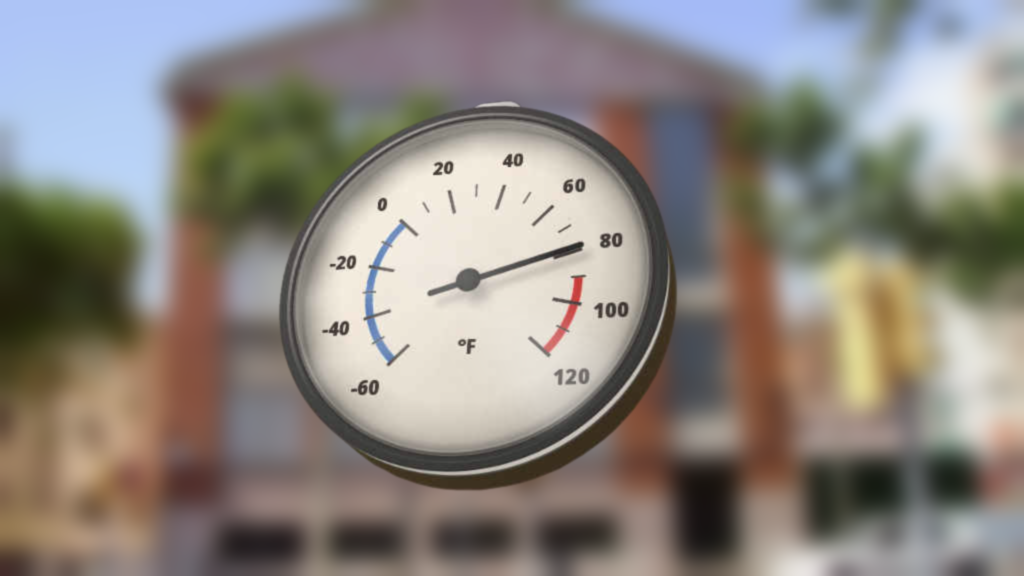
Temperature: 80 °F
